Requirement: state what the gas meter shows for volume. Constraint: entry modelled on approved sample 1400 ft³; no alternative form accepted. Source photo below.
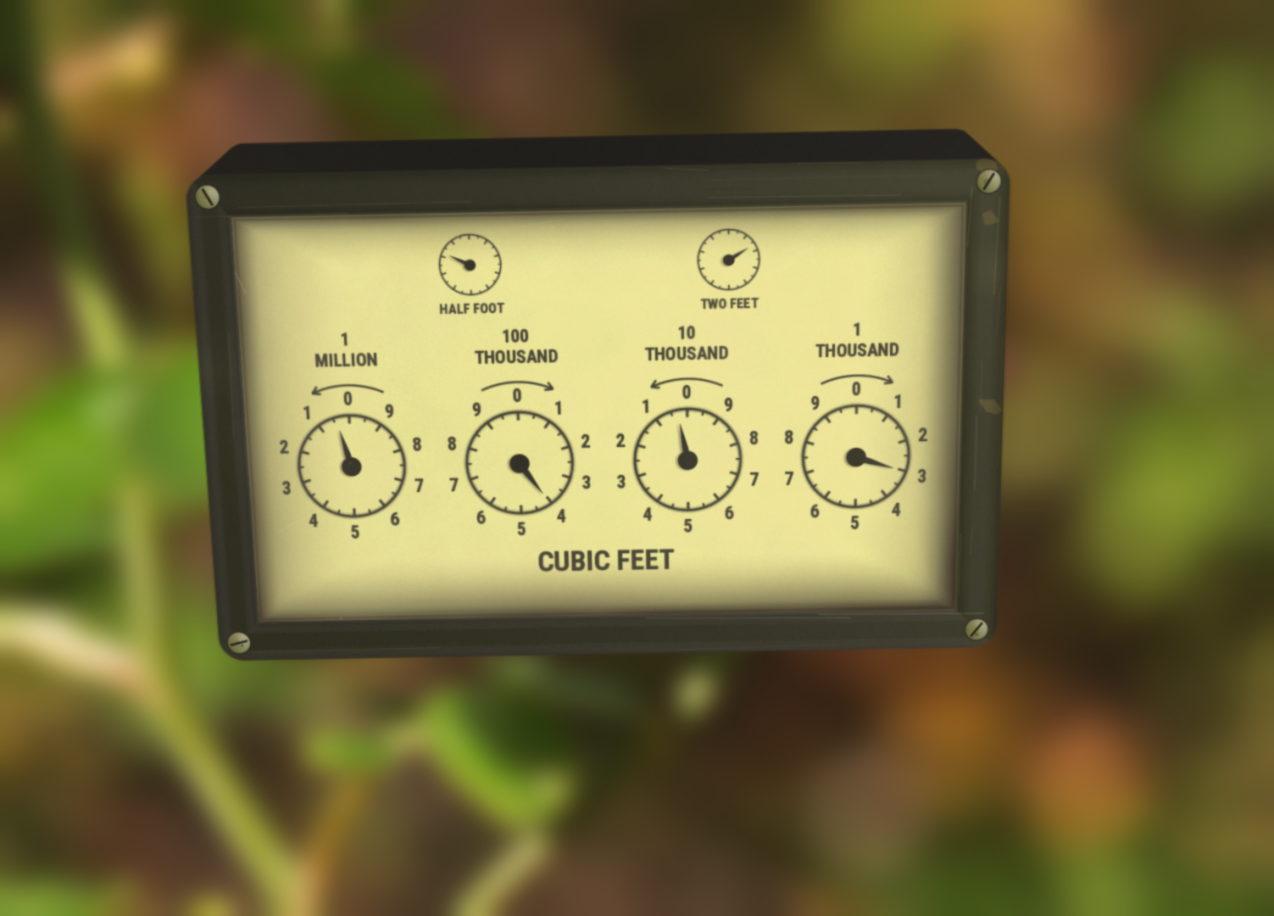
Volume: 40300 ft³
